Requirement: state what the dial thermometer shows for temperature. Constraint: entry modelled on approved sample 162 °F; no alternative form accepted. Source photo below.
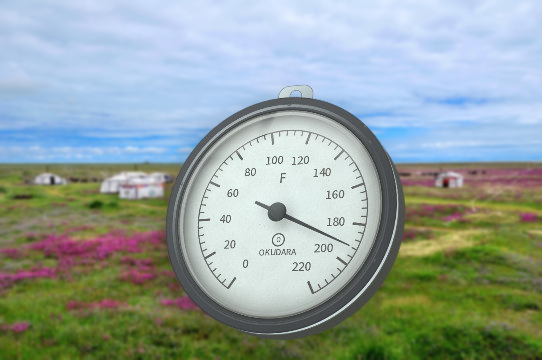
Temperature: 192 °F
